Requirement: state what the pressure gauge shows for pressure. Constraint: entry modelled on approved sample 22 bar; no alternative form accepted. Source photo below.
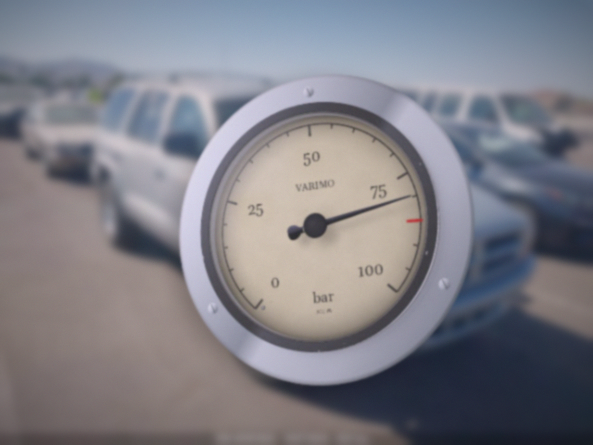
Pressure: 80 bar
